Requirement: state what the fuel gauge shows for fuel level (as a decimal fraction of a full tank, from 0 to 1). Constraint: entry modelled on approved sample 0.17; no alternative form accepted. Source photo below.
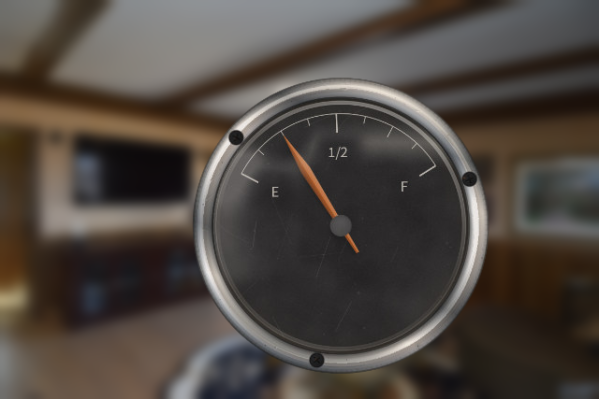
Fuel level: 0.25
